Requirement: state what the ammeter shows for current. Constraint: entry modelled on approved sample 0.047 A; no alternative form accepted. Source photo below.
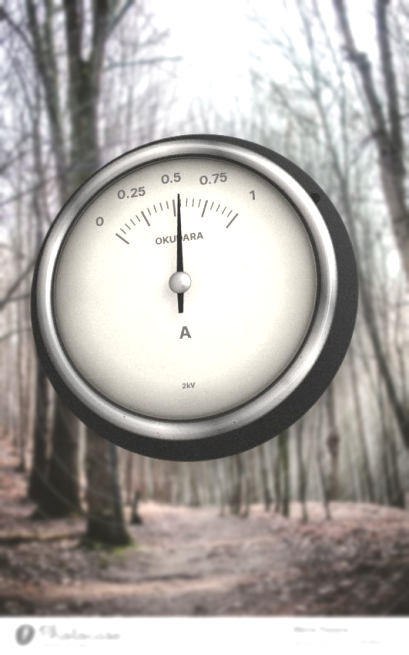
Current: 0.55 A
